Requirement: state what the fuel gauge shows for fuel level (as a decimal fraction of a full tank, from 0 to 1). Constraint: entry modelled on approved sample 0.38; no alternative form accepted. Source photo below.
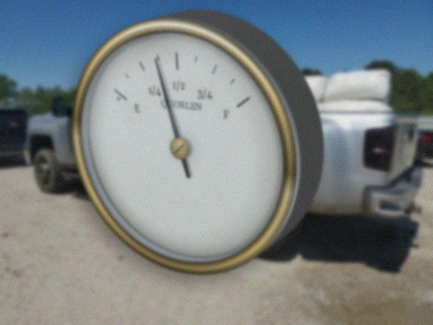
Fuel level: 0.375
